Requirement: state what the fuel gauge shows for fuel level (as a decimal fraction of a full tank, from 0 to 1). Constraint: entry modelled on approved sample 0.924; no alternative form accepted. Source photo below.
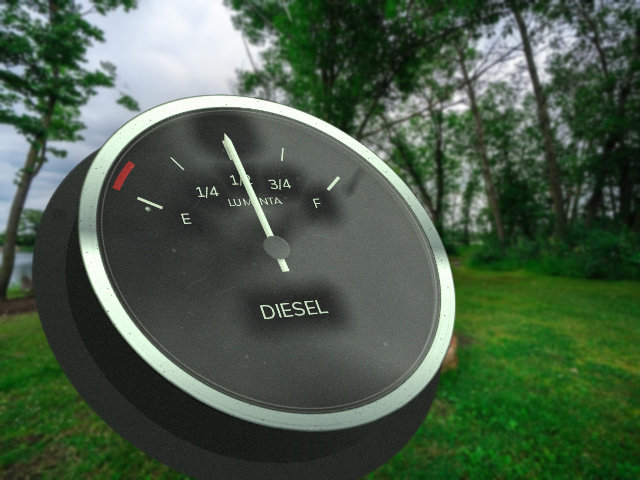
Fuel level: 0.5
